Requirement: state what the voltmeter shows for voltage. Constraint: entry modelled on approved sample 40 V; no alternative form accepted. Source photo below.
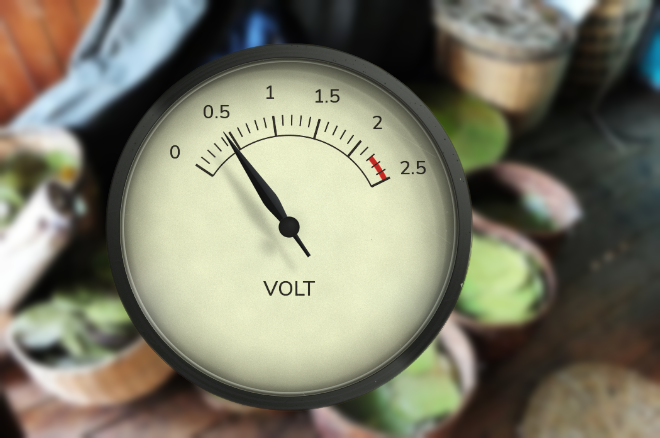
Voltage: 0.45 V
